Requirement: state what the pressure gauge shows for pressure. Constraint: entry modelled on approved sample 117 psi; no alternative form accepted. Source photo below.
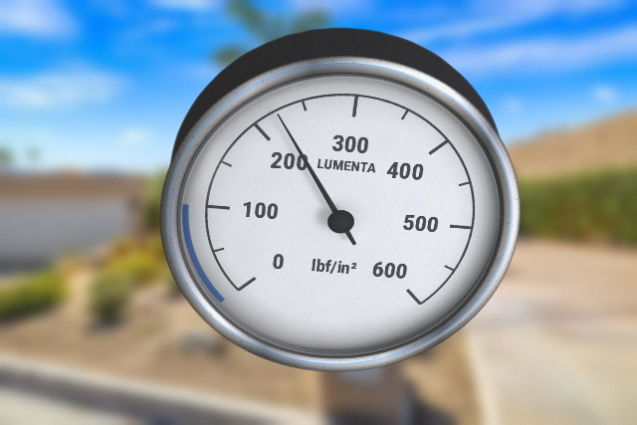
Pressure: 225 psi
